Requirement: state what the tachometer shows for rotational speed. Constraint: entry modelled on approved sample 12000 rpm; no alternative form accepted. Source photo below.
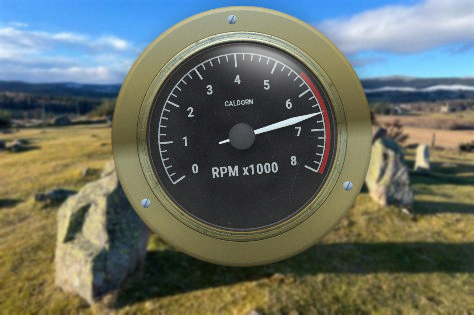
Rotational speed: 6600 rpm
